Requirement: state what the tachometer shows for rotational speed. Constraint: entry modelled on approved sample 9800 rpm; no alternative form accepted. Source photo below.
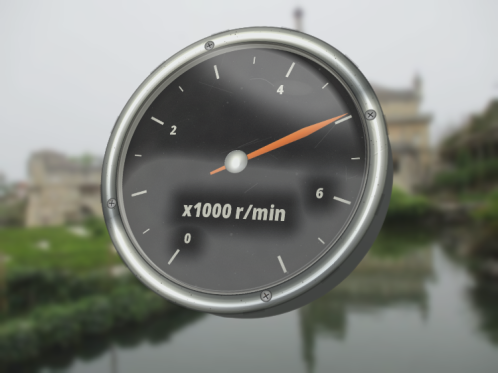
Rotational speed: 5000 rpm
